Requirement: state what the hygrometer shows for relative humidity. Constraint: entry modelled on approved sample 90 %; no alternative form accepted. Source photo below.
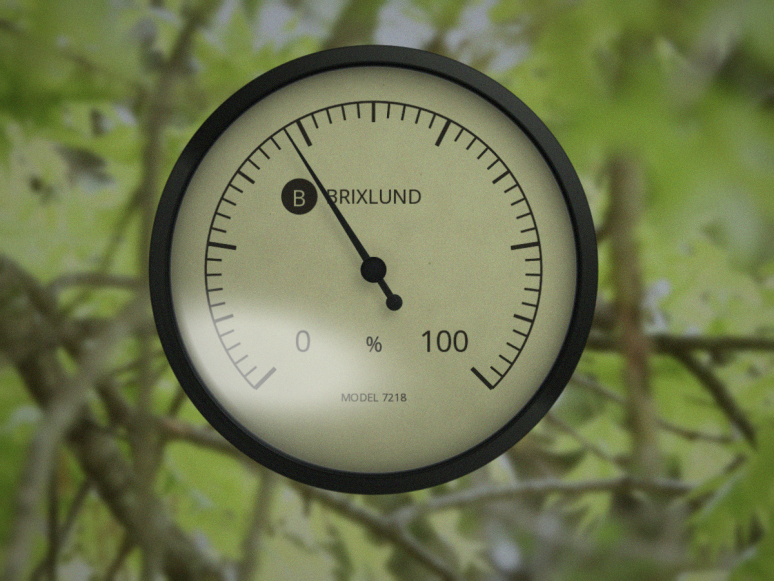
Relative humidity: 38 %
